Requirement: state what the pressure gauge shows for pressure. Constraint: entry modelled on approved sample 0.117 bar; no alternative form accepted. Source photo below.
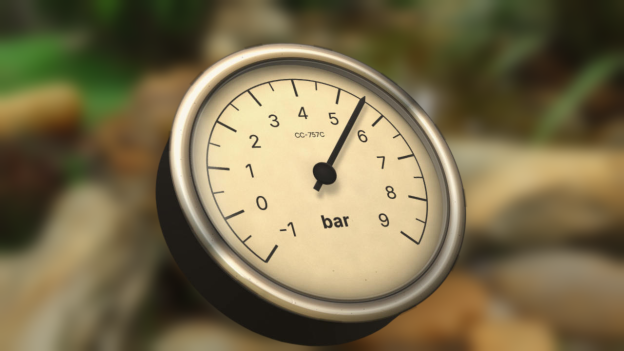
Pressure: 5.5 bar
